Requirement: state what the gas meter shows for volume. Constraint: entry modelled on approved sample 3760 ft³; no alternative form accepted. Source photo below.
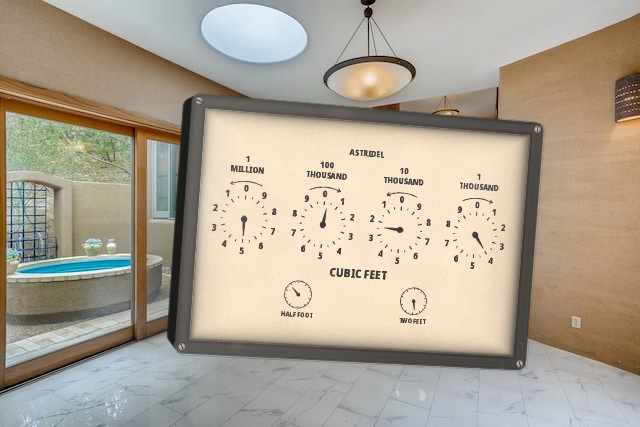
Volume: 502400 ft³
